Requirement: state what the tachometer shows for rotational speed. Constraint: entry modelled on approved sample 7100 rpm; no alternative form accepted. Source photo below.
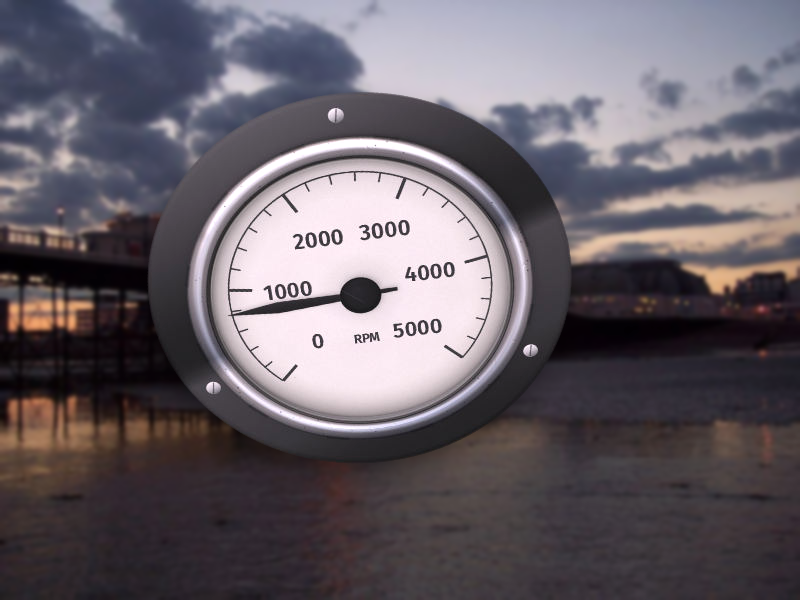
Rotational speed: 800 rpm
